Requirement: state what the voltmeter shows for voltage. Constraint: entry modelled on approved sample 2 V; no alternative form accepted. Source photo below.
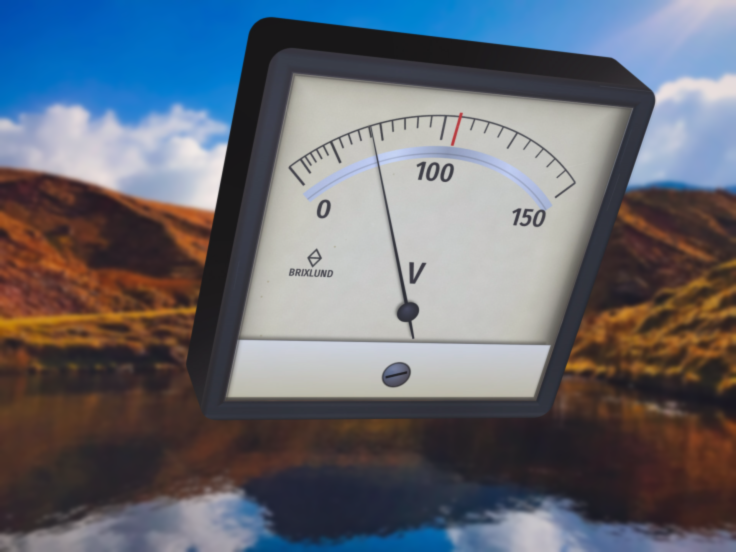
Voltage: 70 V
